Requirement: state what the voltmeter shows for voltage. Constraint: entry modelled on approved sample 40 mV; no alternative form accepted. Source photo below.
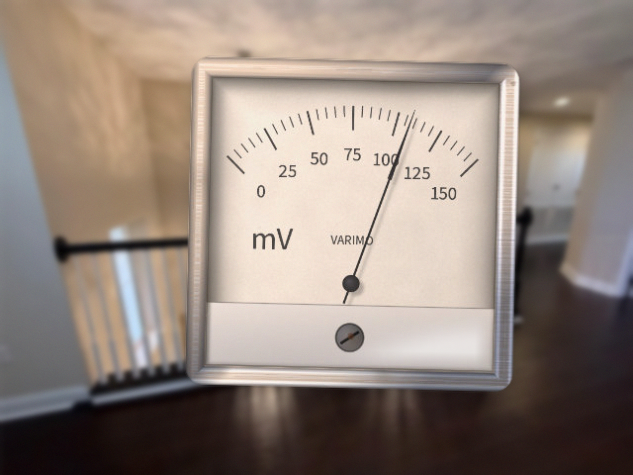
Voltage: 107.5 mV
